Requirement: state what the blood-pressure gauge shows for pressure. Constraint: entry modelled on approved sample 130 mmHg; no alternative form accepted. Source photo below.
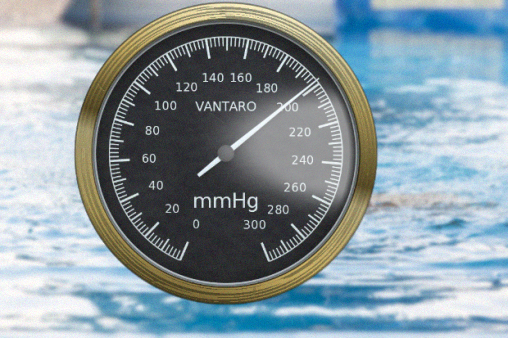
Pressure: 198 mmHg
